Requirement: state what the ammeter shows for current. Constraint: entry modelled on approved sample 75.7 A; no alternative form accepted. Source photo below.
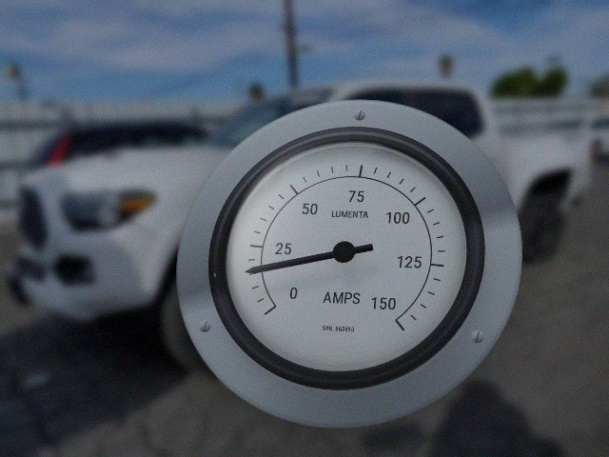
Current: 15 A
